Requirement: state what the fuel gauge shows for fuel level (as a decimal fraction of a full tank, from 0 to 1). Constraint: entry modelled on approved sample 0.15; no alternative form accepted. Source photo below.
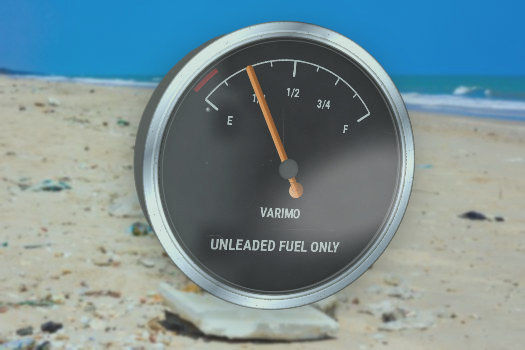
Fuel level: 0.25
